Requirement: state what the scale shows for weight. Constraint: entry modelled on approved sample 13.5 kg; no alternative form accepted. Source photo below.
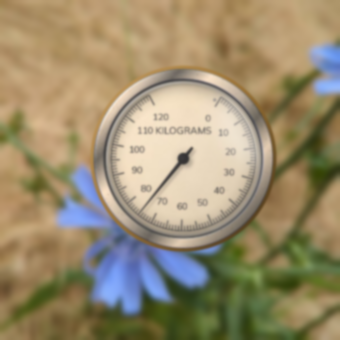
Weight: 75 kg
